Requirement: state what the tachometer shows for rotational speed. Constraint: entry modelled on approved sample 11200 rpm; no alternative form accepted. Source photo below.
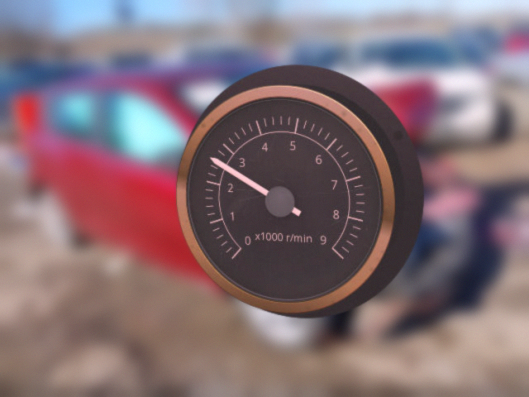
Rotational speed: 2600 rpm
